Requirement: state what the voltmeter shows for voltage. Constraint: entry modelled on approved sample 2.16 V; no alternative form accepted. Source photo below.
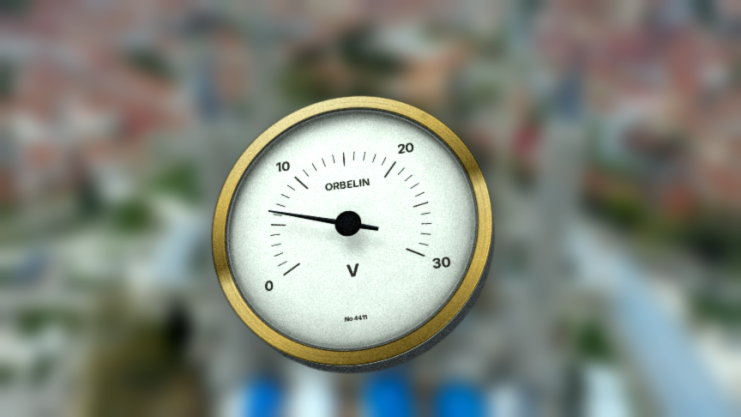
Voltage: 6 V
